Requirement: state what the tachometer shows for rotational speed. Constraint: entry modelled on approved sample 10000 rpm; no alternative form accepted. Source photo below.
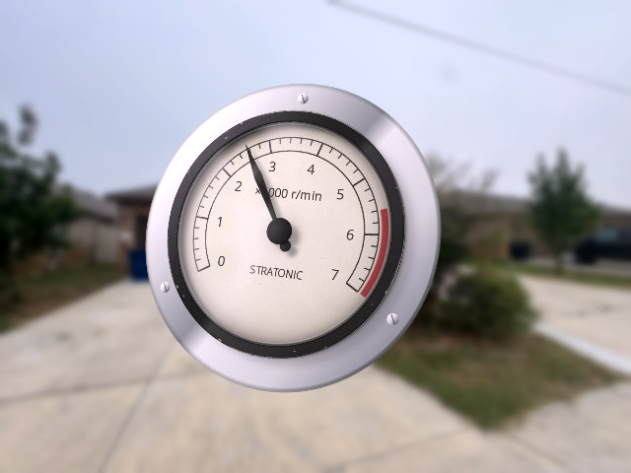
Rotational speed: 2600 rpm
